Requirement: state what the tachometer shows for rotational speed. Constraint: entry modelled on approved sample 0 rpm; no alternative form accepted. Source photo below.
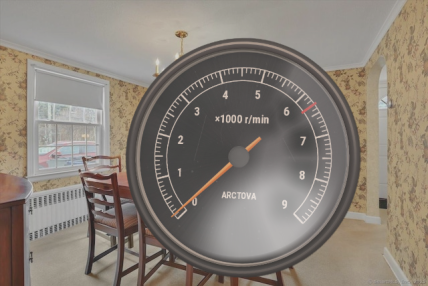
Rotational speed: 100 rpm
